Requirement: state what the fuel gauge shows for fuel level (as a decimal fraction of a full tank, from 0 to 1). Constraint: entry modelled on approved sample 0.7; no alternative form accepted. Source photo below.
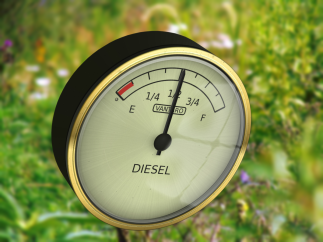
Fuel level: 0.5
